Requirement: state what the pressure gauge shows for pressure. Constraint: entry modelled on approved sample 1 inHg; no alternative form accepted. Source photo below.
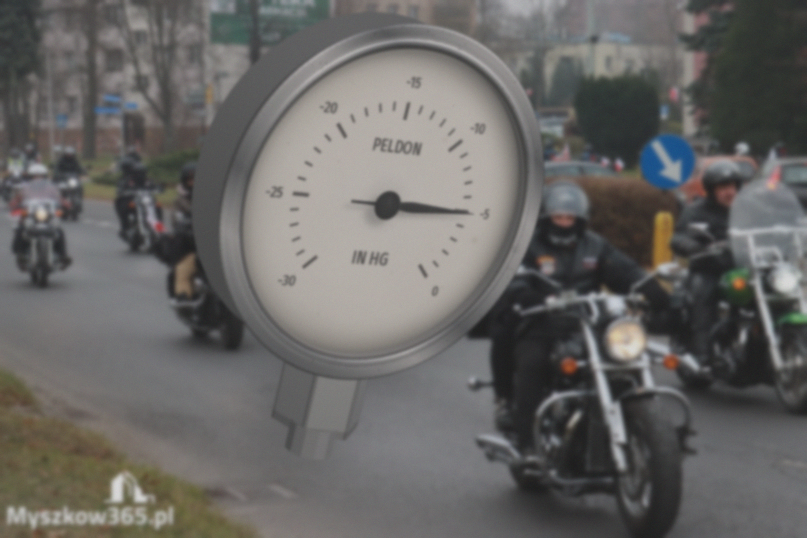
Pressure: -5 inHg
